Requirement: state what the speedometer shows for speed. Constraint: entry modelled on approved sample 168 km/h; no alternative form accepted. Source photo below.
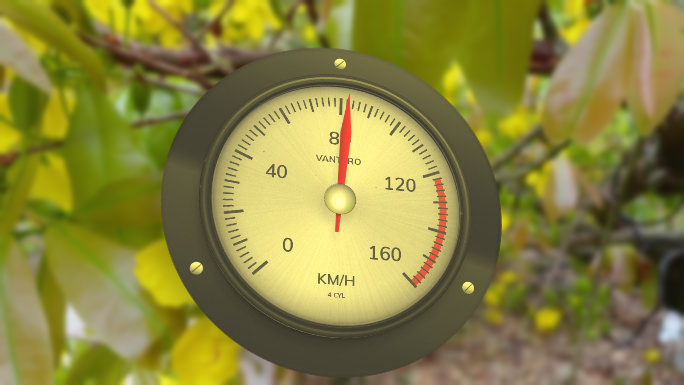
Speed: 82 km/h
